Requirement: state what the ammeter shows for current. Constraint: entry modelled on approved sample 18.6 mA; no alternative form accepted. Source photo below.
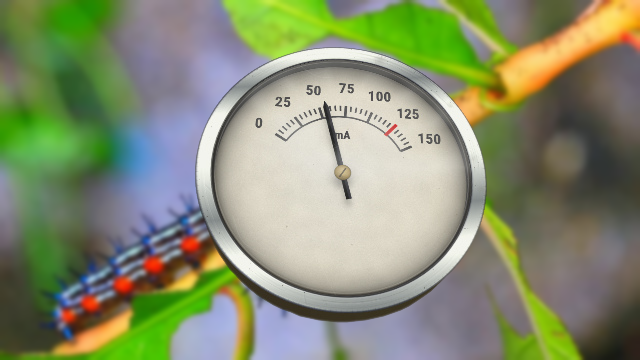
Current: 55 mA
